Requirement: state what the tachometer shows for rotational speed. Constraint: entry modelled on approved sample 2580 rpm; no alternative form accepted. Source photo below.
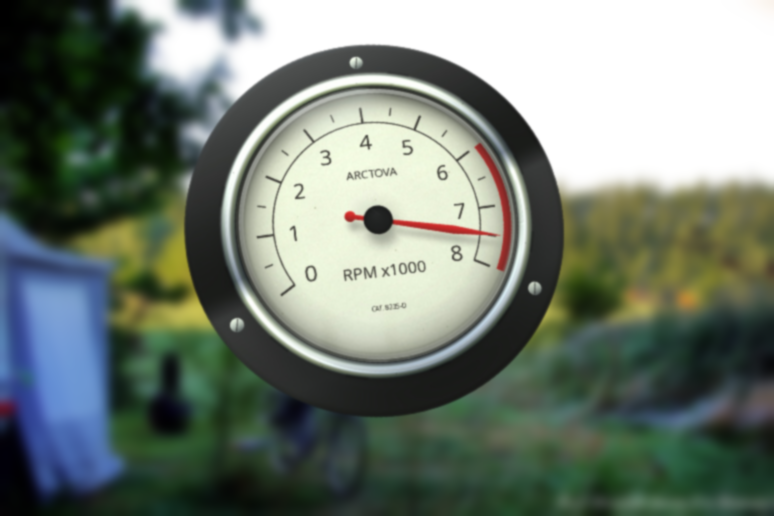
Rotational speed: 7500 rpm
